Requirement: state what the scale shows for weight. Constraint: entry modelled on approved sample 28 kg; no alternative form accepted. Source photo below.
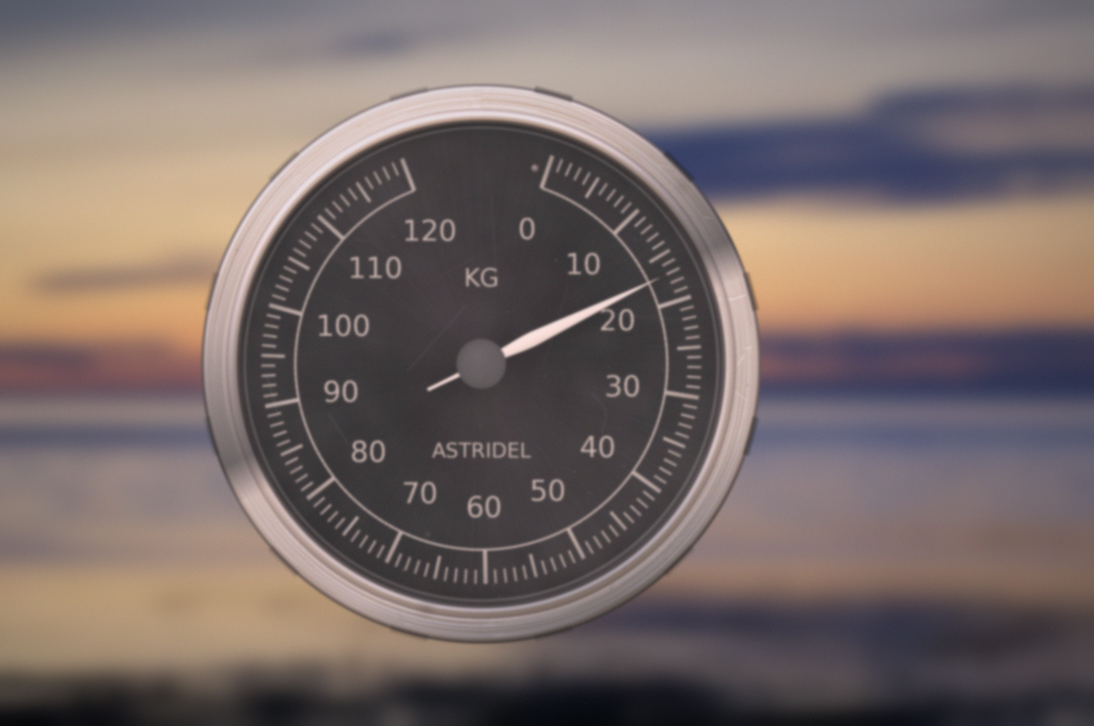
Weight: 17 kg
